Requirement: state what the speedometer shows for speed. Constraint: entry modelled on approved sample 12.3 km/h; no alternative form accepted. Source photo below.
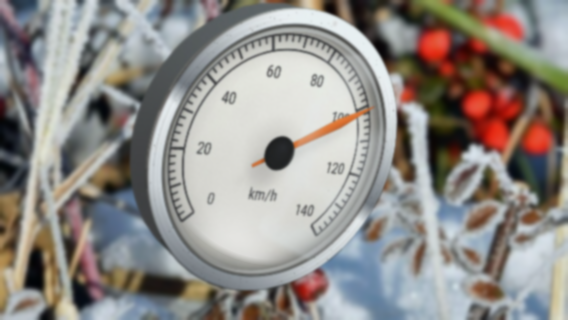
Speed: 100 km/h
